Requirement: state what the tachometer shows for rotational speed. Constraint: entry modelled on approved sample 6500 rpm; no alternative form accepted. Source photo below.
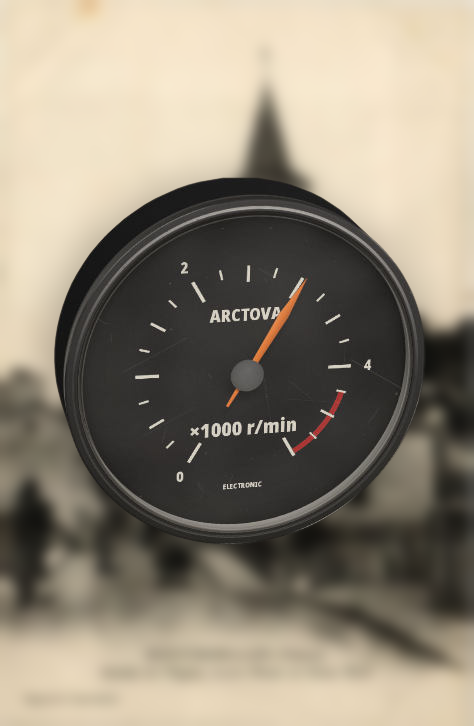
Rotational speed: 3000 rpm
